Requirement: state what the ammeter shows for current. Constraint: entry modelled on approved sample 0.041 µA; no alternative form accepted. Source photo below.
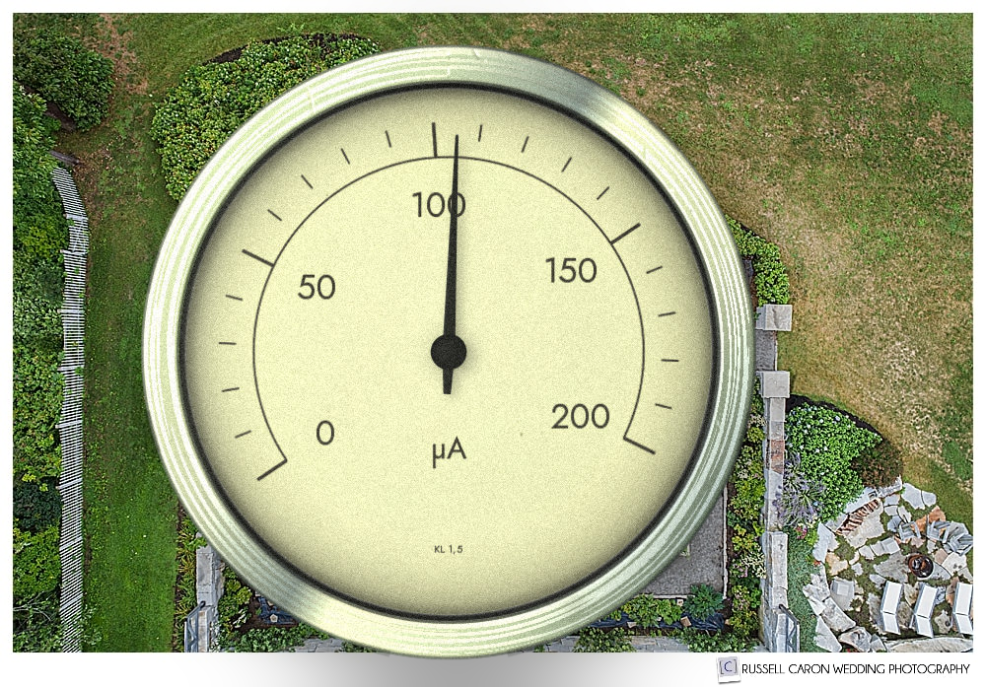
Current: 105 µA
